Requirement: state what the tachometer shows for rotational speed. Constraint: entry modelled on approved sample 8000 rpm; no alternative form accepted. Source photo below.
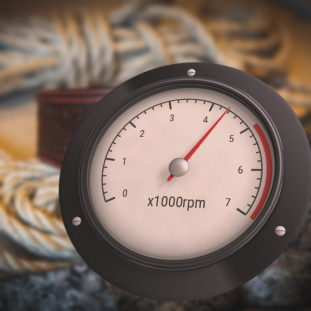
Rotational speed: 4400 rpm
